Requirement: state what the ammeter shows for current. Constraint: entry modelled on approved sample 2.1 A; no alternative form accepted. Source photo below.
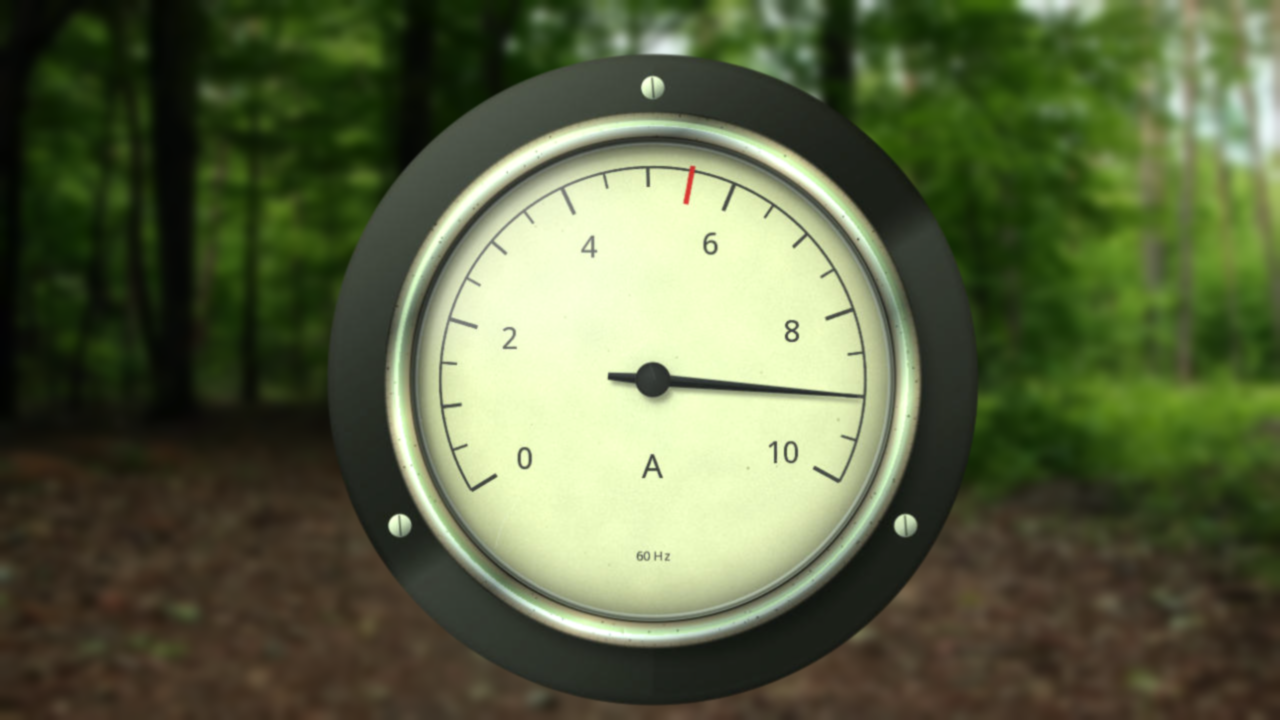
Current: 9 A
